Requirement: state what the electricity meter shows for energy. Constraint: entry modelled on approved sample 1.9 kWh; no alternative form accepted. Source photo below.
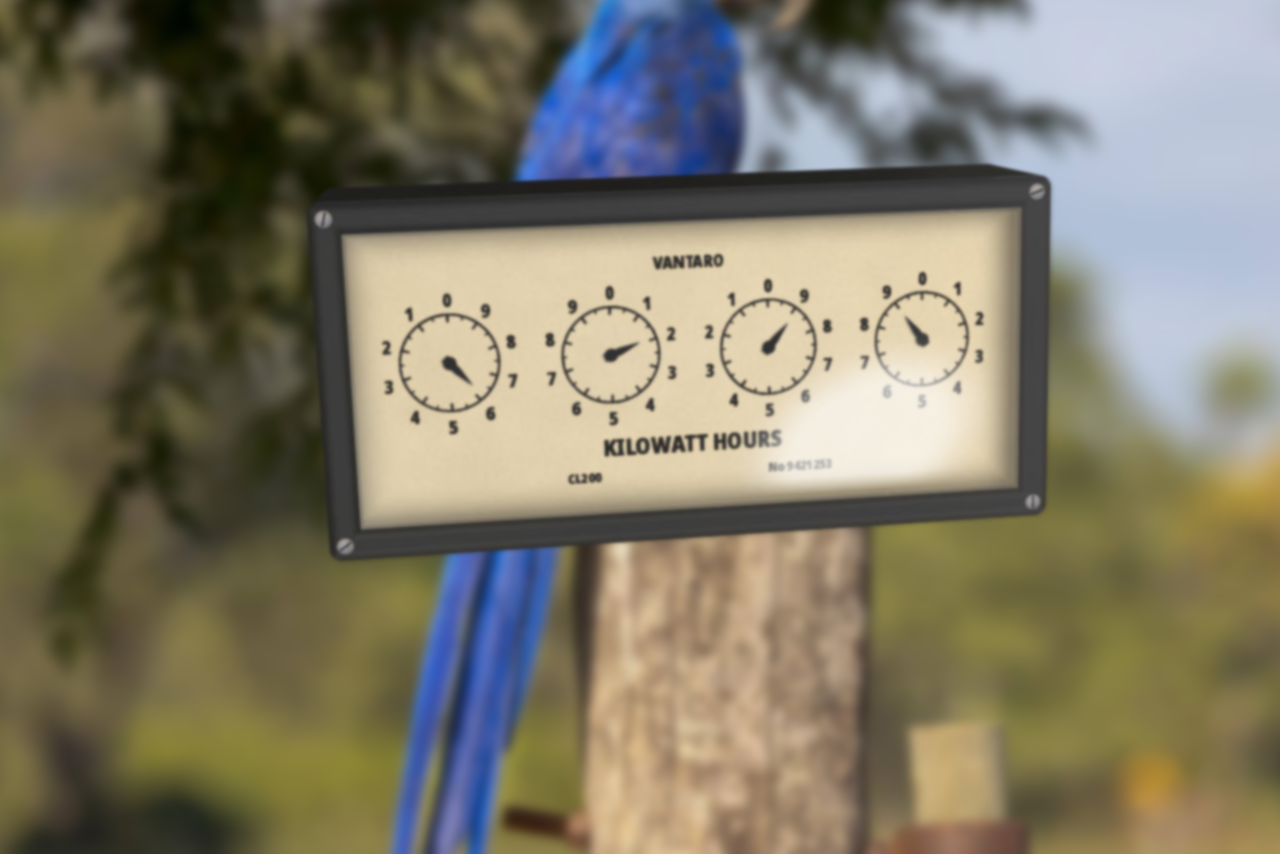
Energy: 6189 kWh
